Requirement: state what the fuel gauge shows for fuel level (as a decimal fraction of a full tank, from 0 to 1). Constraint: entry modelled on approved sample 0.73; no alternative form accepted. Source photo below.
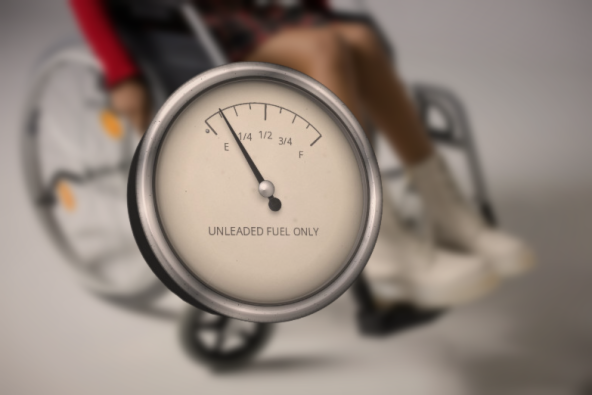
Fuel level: 0.125
